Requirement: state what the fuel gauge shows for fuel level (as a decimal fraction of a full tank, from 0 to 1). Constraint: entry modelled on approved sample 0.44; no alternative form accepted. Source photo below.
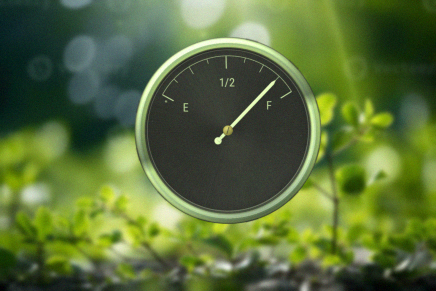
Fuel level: 0.875
